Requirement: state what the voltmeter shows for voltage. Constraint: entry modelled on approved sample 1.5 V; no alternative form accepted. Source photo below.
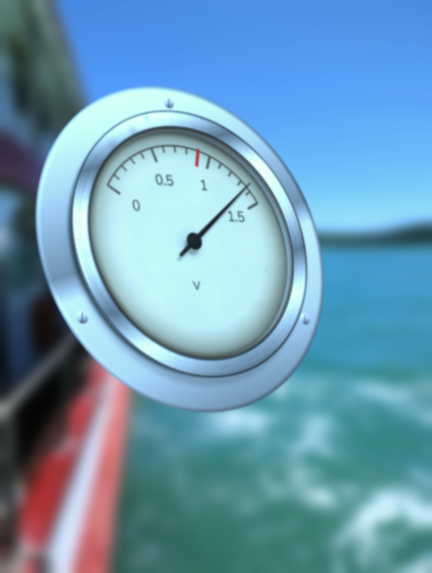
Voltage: 1.35 V
